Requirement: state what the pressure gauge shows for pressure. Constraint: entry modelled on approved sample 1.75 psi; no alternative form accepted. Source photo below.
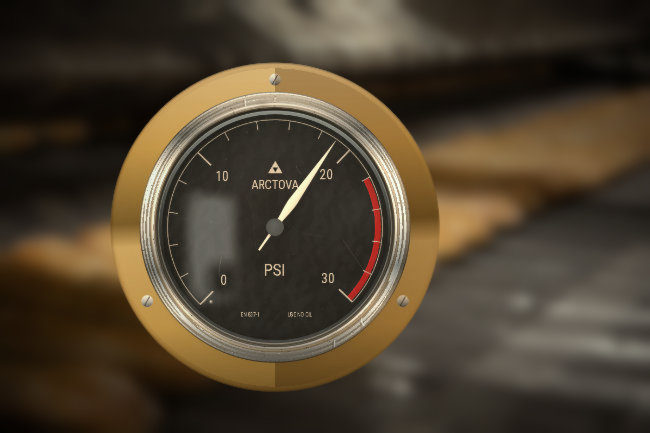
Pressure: 19 psi
